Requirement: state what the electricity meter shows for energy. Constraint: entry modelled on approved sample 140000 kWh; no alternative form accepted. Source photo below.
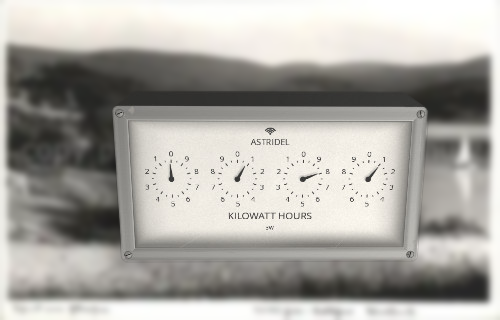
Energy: 81 kWh
